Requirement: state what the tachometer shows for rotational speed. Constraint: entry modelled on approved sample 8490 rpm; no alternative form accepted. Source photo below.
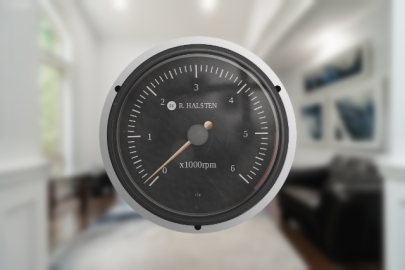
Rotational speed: 100 rpm
